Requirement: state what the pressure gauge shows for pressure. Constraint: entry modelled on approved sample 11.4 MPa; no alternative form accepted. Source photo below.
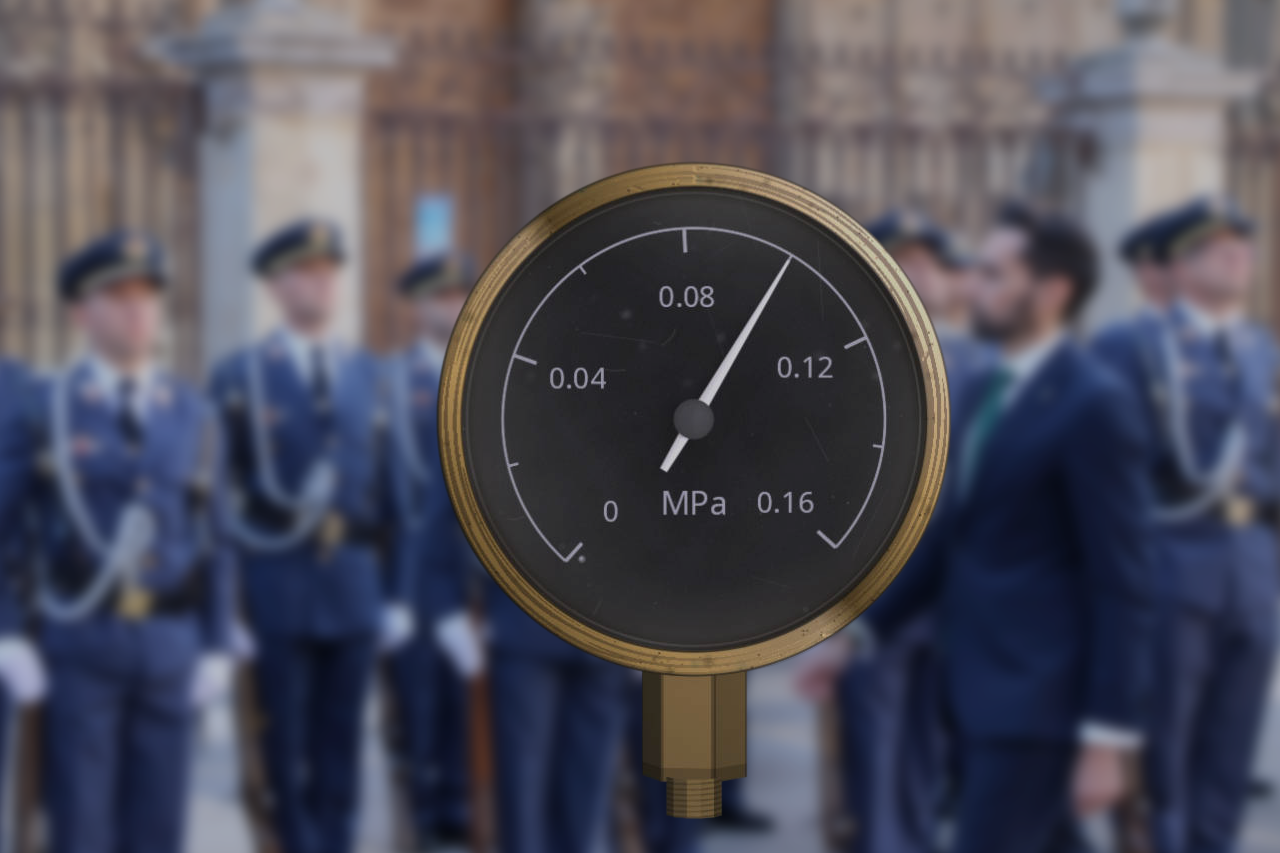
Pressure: 0.1 MPa
